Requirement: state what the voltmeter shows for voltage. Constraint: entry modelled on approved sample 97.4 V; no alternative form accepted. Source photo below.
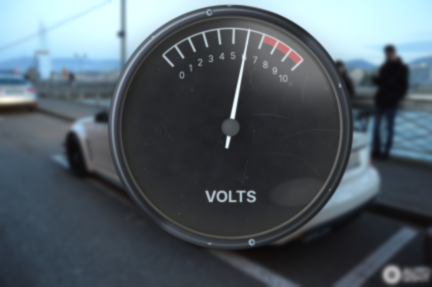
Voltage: 6 V
